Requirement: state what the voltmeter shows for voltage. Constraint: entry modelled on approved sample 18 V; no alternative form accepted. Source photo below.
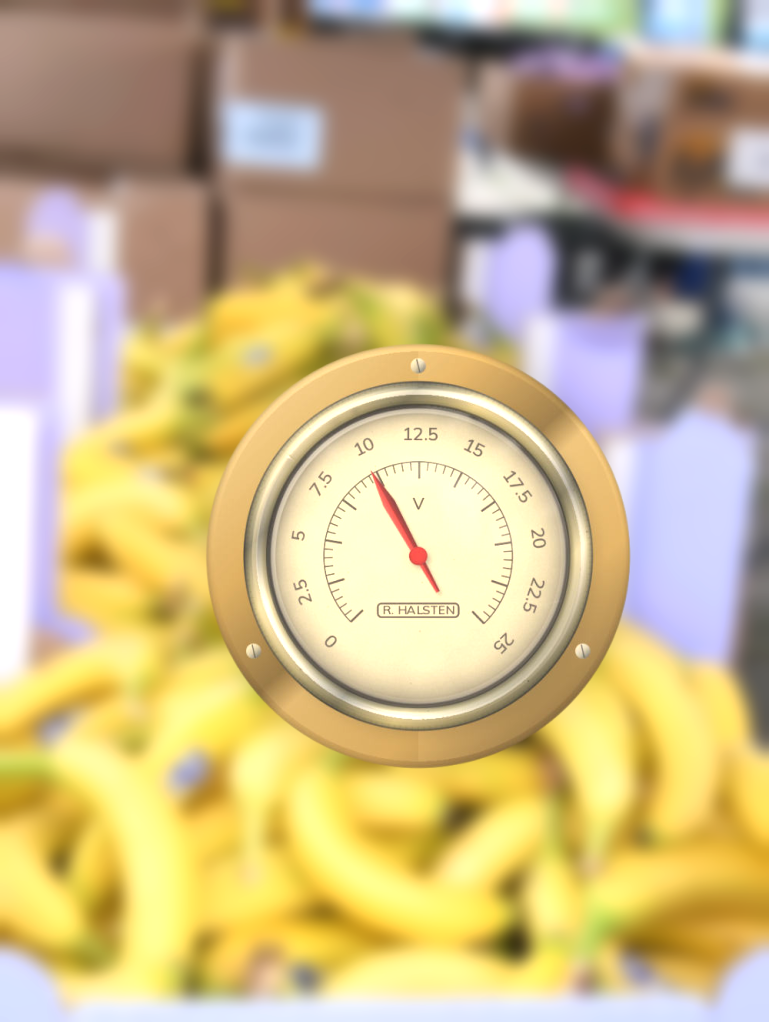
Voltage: 9.75 V
